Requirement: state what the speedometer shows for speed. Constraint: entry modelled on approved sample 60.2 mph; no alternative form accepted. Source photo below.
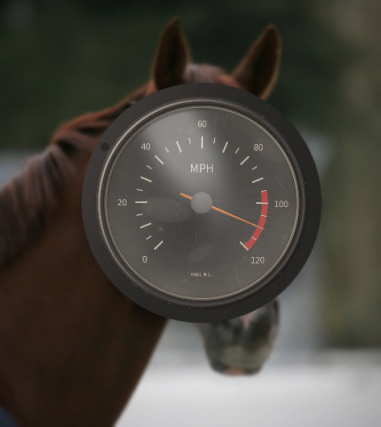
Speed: 110 mph
